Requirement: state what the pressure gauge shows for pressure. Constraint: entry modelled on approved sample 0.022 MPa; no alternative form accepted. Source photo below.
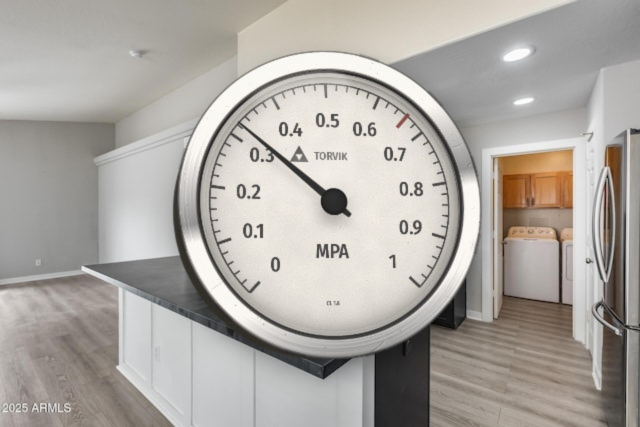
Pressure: 0.32 MPa
